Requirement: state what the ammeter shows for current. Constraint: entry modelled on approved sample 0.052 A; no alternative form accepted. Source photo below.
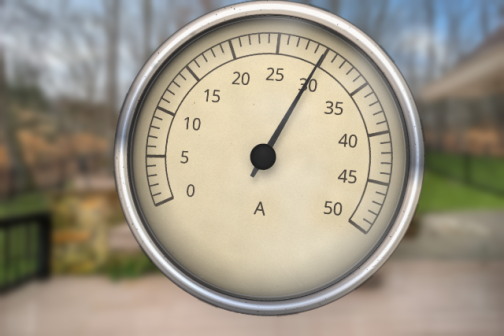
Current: 30 A
